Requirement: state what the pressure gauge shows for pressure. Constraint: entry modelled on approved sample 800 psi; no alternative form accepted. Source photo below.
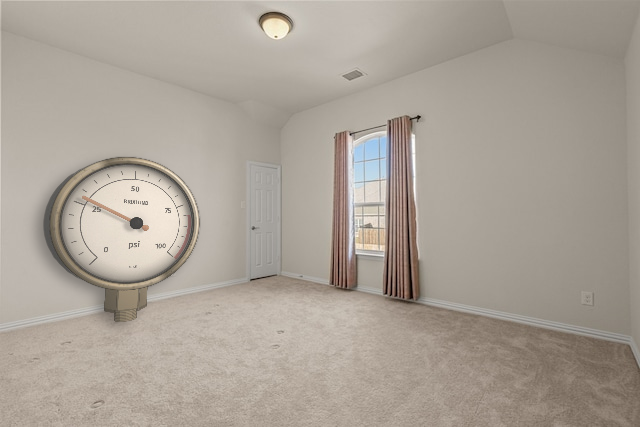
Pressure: 27.5 psi
